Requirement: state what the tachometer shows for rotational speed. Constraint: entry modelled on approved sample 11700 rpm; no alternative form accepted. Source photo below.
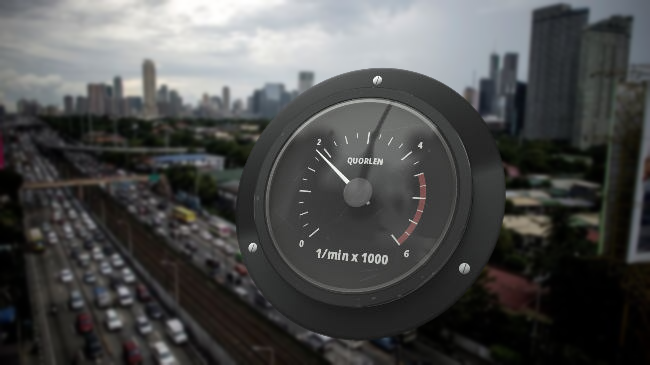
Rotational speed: 1875 rpm
